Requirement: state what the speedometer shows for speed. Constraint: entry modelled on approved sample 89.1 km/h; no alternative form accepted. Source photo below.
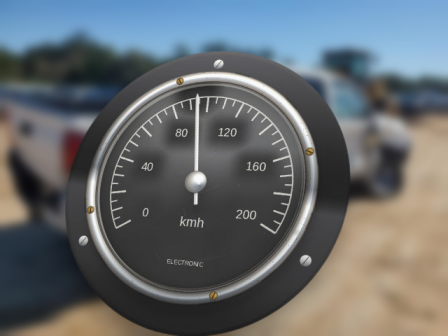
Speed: 95 km/h
